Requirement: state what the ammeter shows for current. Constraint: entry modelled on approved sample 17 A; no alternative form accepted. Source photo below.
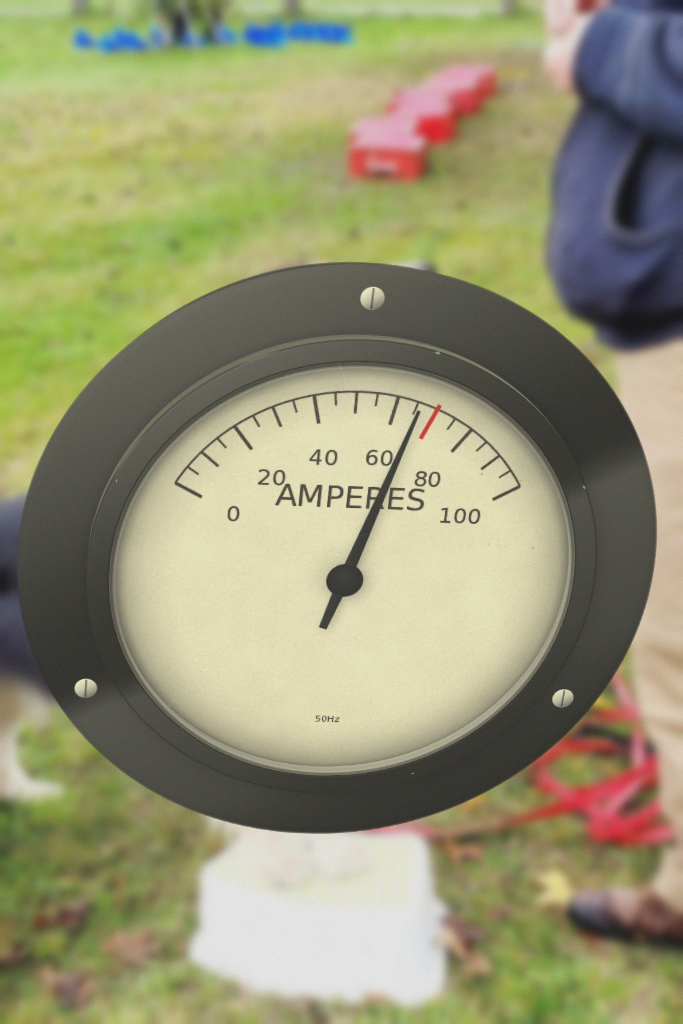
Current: 65 A
